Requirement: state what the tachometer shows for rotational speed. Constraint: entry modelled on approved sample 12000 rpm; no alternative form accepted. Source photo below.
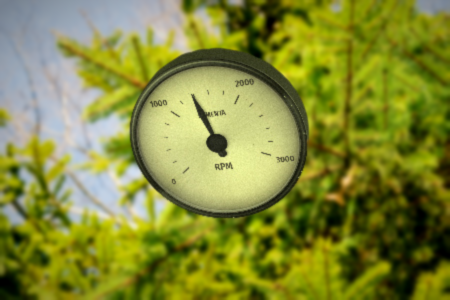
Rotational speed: 1400 rpm
